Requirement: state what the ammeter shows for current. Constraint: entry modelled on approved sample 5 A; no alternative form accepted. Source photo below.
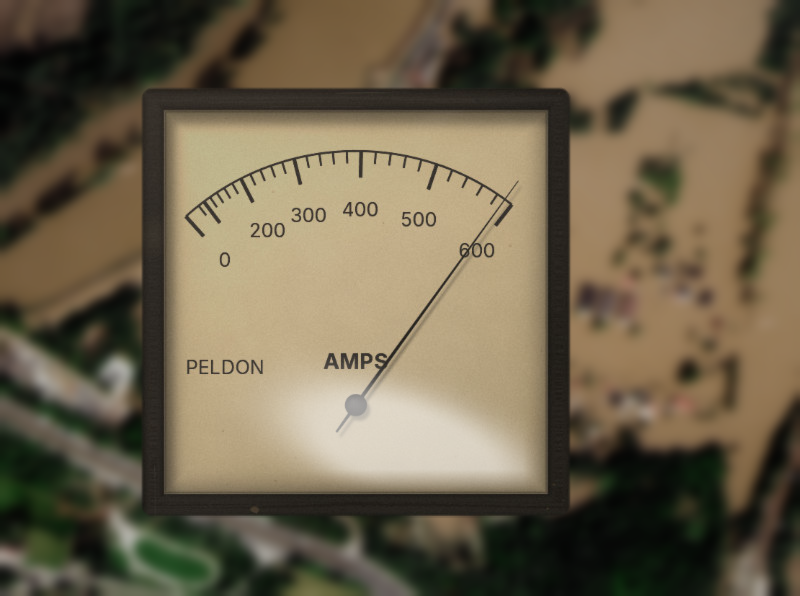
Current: 590 A
